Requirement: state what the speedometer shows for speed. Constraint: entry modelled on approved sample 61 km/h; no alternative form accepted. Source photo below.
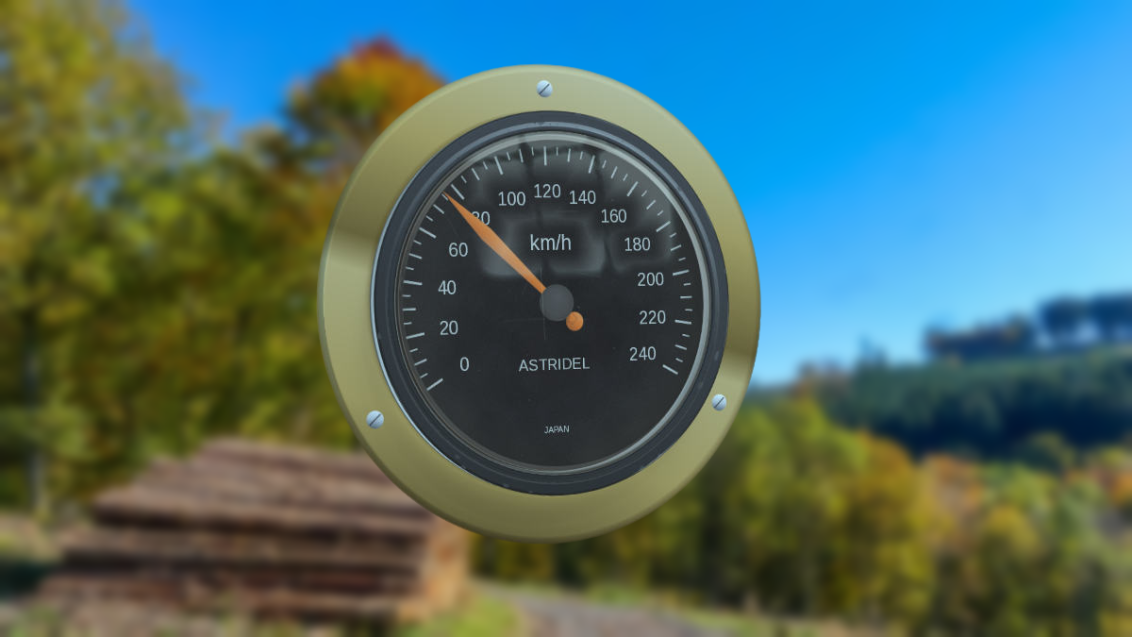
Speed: 75 km/h
